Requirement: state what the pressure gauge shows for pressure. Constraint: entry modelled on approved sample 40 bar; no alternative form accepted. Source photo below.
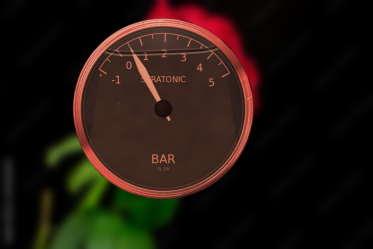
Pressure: 0.5 bar
